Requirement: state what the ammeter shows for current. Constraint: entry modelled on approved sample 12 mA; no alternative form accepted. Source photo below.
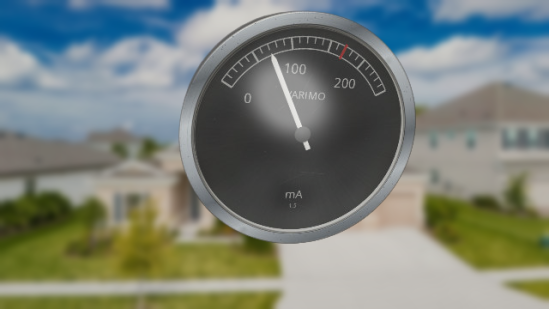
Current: 70 mA
